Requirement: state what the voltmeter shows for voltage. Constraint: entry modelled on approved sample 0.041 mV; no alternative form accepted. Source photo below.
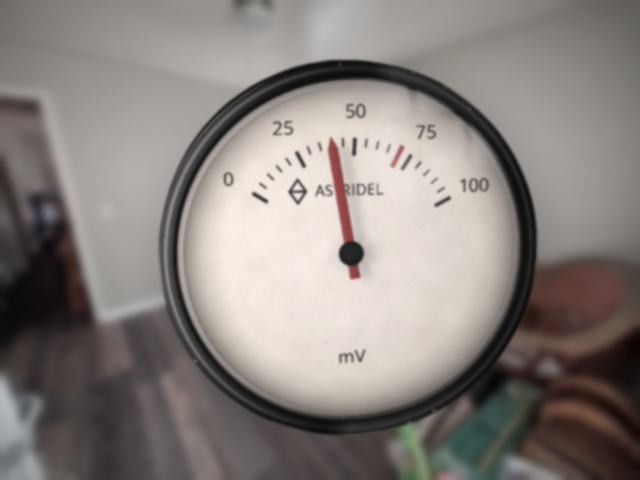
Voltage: 40 mV
